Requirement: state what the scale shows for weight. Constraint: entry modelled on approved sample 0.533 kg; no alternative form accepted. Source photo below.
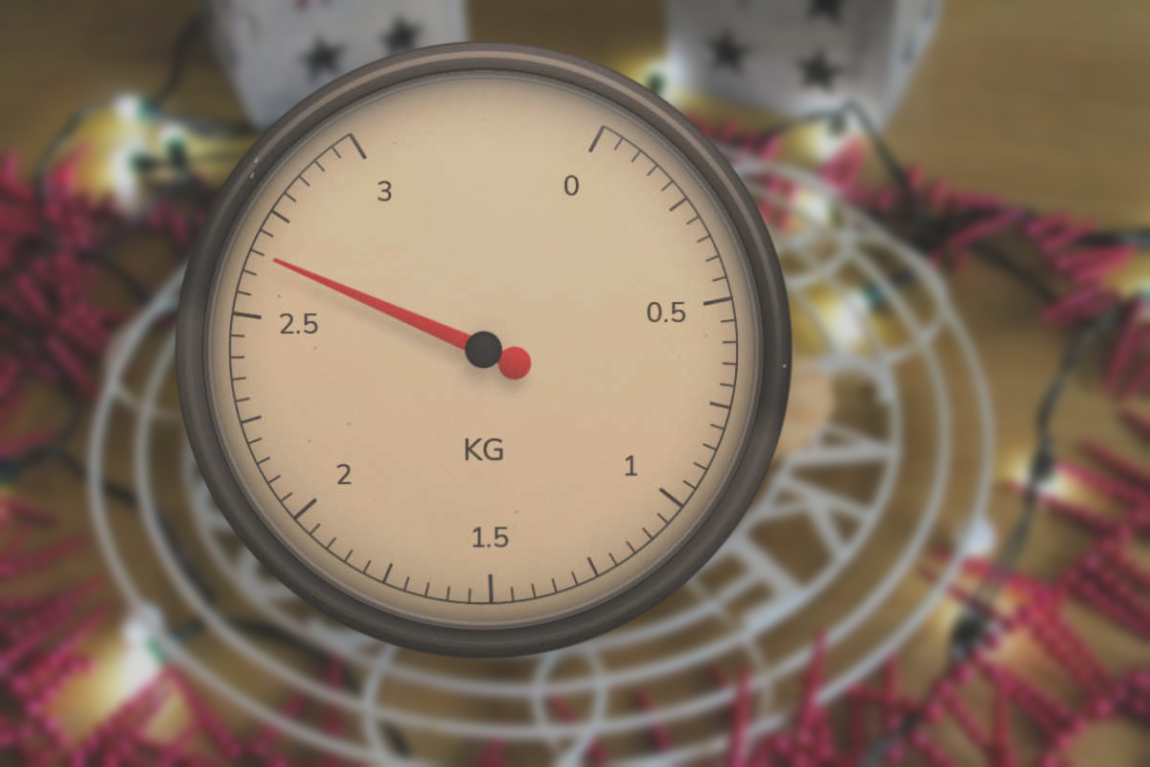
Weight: 2.65 kg
